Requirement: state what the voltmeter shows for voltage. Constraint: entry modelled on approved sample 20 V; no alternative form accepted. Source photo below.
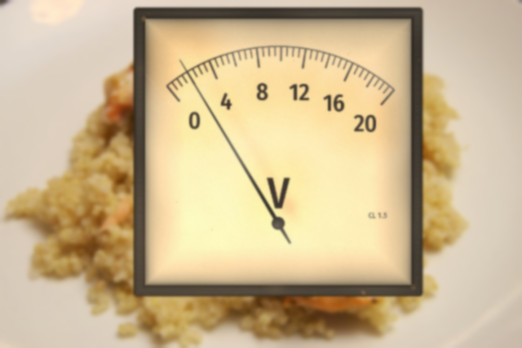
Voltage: 2 V
